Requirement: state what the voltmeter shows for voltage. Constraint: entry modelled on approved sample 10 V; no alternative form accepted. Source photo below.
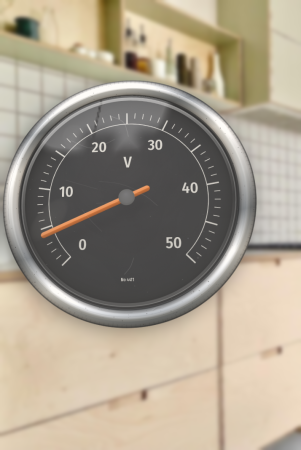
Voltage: 4 V
